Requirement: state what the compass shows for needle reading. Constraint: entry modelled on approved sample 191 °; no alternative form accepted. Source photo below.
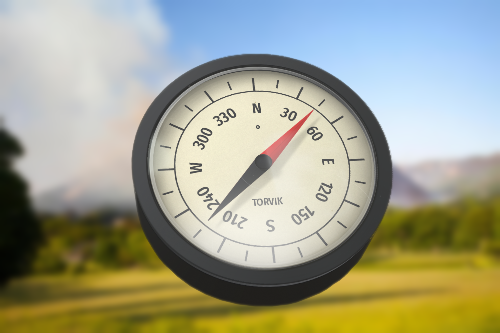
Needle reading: 45 °
